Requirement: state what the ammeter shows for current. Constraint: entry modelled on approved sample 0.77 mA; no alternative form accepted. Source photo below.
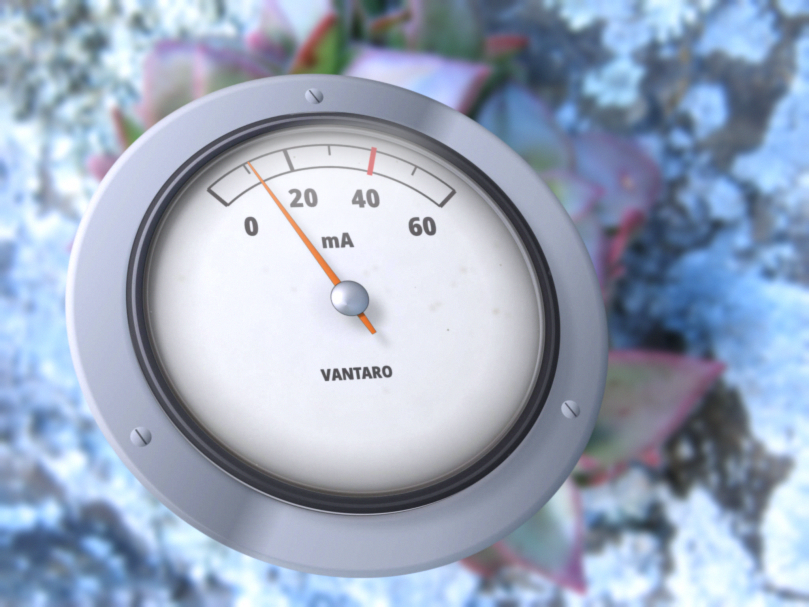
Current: 10 mA
